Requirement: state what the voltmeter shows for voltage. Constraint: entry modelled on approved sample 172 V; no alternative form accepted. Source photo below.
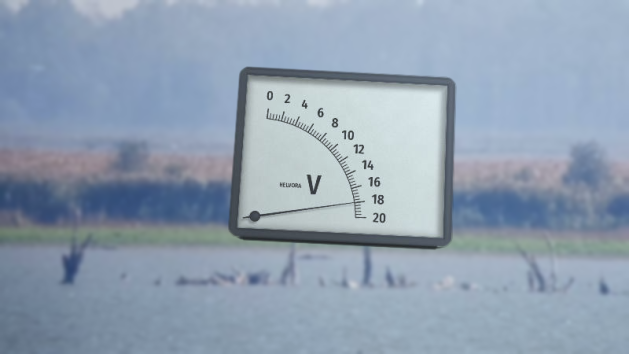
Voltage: 18 V
